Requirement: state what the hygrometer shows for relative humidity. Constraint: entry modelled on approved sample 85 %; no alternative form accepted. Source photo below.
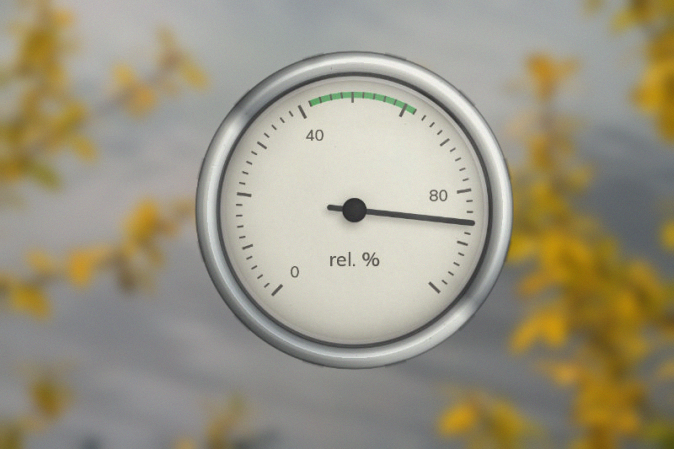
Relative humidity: 86 %
